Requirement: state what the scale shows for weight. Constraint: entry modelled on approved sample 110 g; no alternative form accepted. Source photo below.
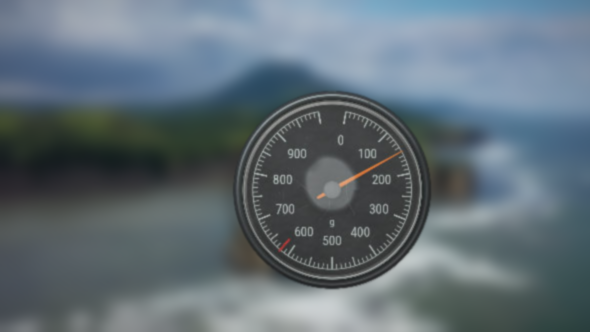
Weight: 150 g
